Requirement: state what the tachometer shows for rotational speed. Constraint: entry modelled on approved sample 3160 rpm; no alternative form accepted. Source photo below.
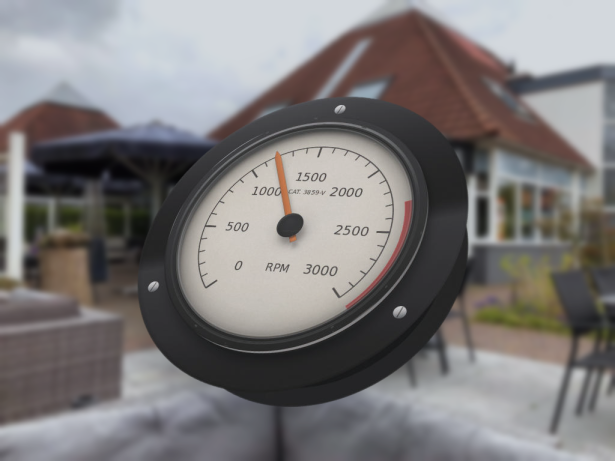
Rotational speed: 1200 rpm
